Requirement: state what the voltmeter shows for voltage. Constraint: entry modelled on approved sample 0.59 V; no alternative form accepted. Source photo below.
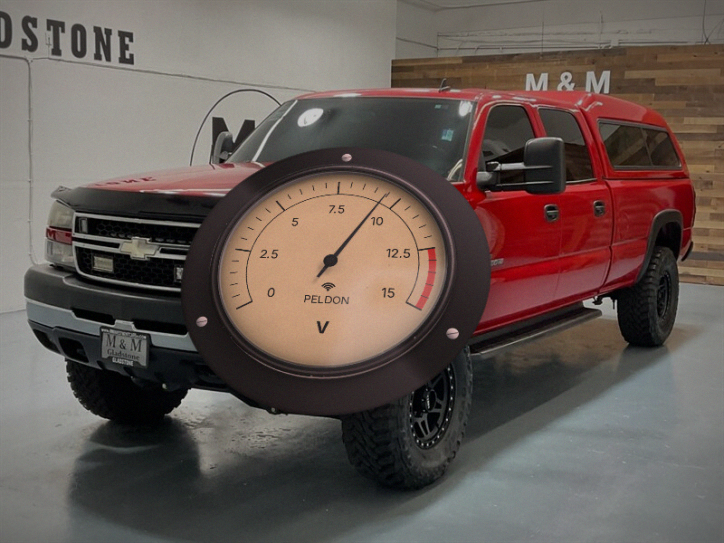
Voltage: 9.5 V
